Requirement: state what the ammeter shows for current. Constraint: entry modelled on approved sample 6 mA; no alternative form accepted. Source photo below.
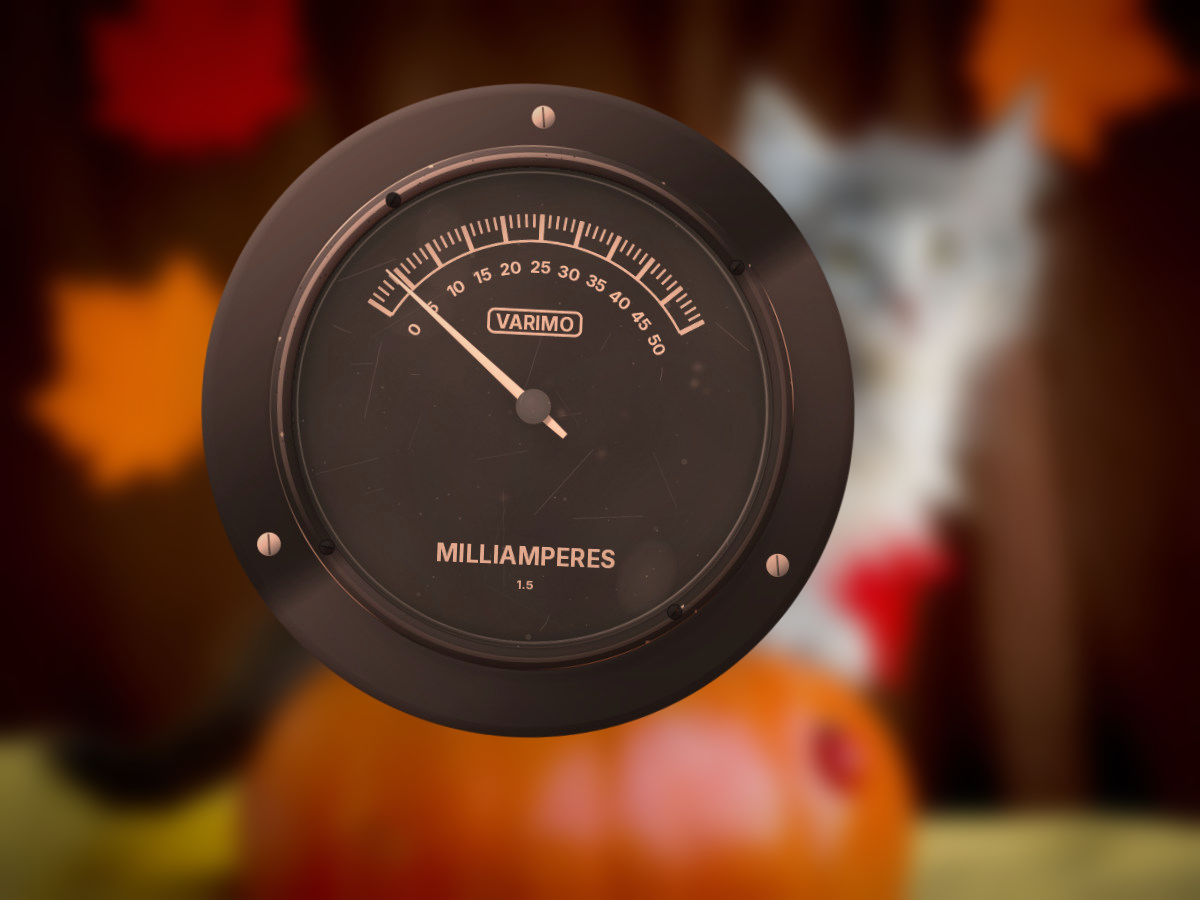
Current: 4 mA
